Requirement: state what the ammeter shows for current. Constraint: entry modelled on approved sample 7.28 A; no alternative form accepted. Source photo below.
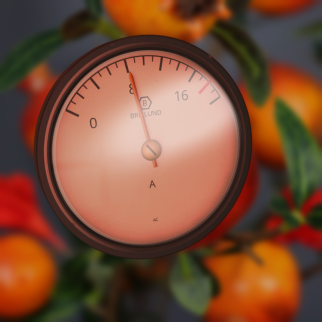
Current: 8 A
